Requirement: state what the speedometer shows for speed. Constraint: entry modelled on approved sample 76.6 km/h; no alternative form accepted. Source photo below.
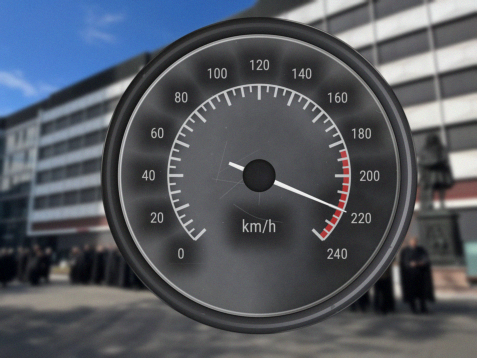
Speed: 220 km/h
